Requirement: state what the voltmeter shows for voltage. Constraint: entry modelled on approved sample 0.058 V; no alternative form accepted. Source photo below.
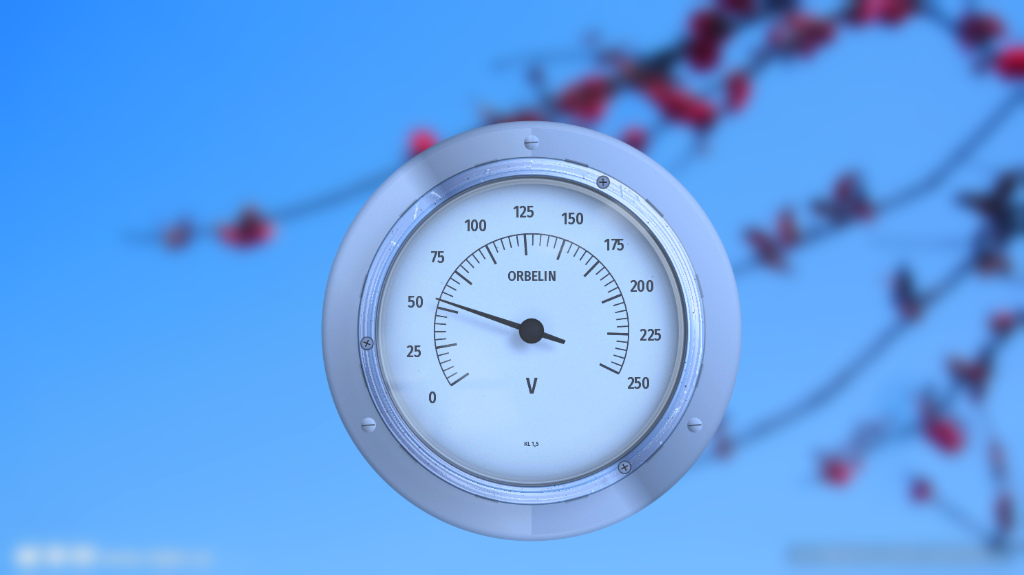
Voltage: 55 V
